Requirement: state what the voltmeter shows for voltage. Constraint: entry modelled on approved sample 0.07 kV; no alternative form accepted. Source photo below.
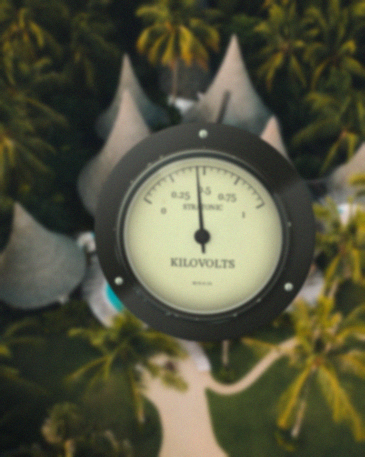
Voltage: 0.45 kV
